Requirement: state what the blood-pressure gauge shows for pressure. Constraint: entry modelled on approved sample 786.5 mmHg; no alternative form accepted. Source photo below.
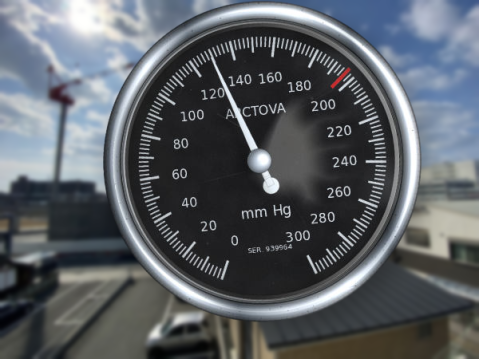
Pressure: 130 mmHg
